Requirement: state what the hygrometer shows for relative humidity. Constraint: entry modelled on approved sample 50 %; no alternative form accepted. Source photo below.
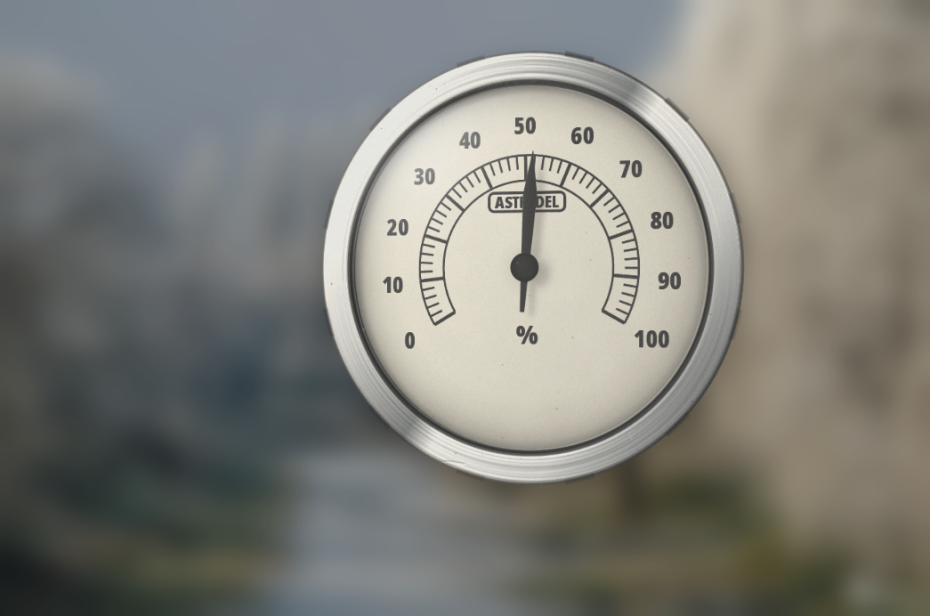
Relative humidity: 52 %
